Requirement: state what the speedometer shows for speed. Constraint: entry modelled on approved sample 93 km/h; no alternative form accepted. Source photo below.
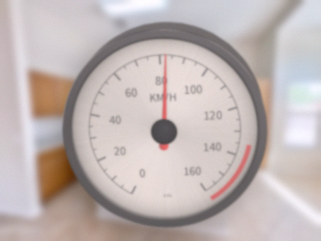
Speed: 82.5 km/h
